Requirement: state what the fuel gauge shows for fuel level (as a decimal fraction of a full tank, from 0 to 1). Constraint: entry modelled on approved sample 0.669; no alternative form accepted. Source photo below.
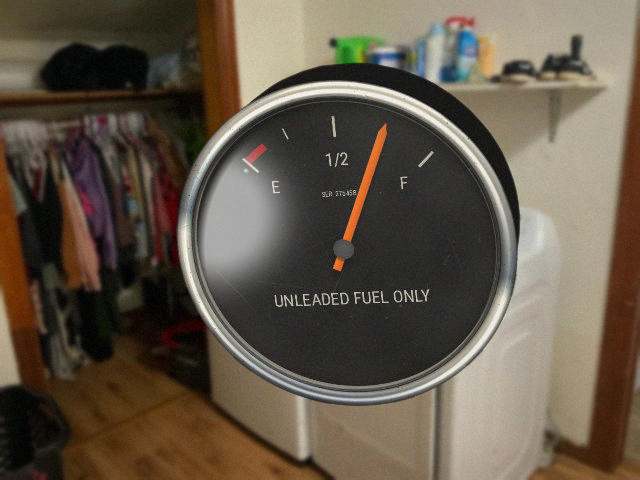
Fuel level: 0.75
